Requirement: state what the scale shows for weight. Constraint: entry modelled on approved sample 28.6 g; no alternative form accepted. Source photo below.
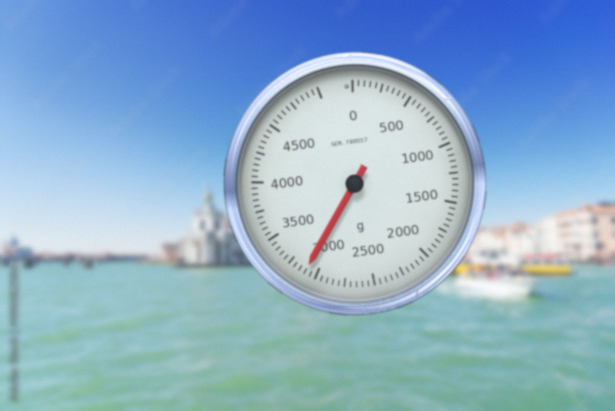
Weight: 3100 g
